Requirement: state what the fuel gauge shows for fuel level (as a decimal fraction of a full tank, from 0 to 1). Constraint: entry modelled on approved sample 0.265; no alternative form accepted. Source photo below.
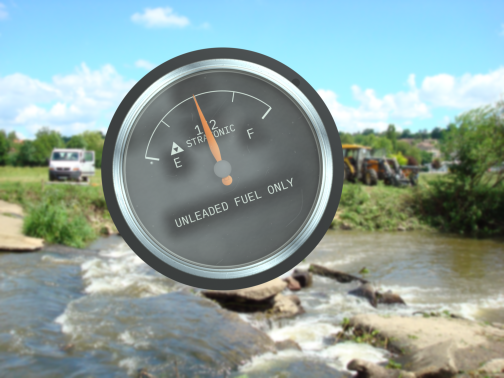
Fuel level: 0.5
